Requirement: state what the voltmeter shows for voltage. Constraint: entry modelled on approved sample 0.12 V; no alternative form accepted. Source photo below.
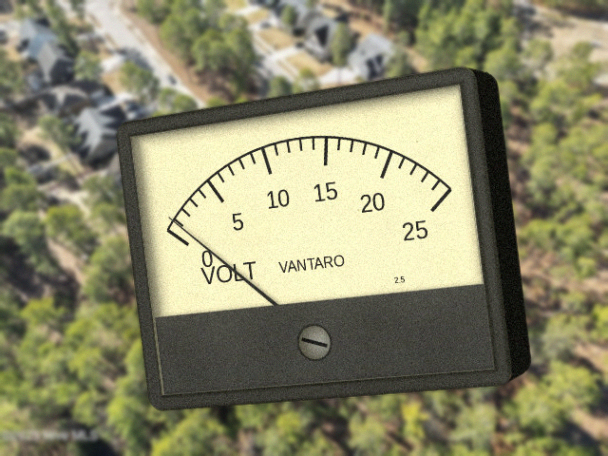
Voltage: 1 V
